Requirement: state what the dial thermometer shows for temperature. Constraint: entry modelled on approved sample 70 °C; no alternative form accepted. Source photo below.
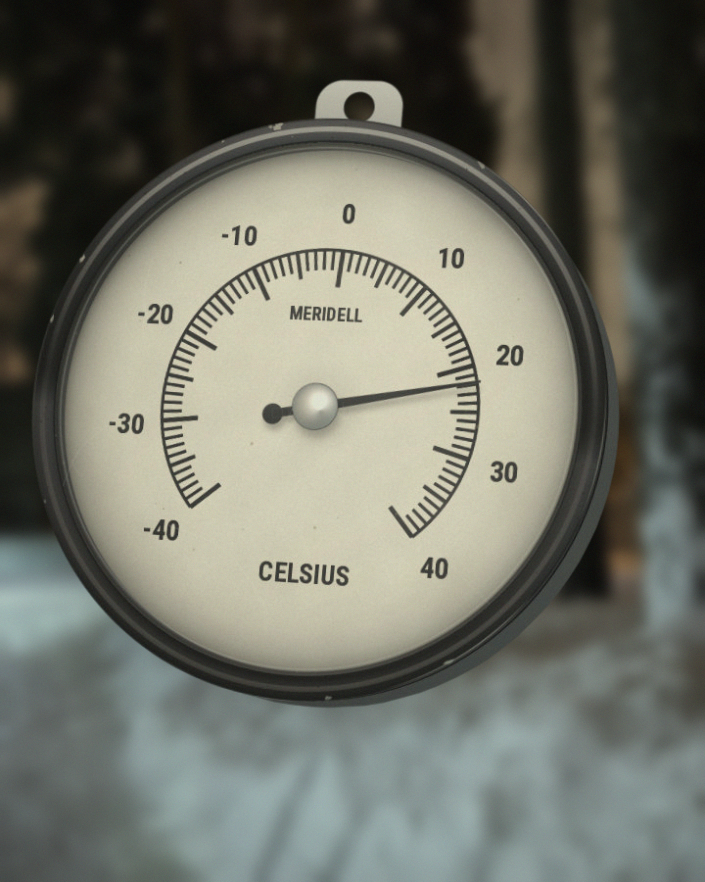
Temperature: 22 °C
